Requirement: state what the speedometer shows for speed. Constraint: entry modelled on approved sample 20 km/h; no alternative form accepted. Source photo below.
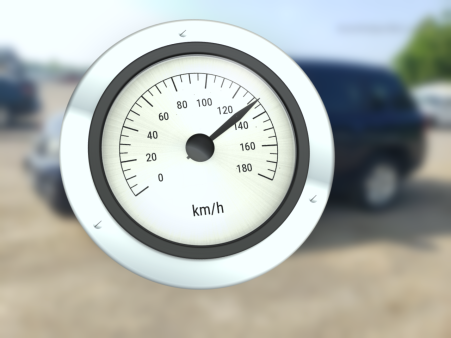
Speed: 132.5 km/h
